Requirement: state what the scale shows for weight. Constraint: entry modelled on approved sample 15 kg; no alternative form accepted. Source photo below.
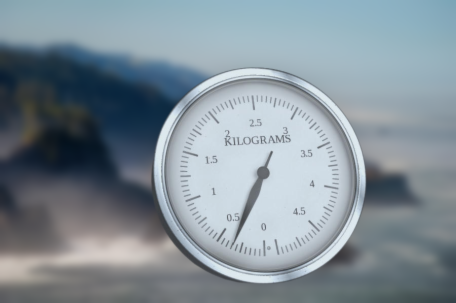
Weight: 0.35 kg
